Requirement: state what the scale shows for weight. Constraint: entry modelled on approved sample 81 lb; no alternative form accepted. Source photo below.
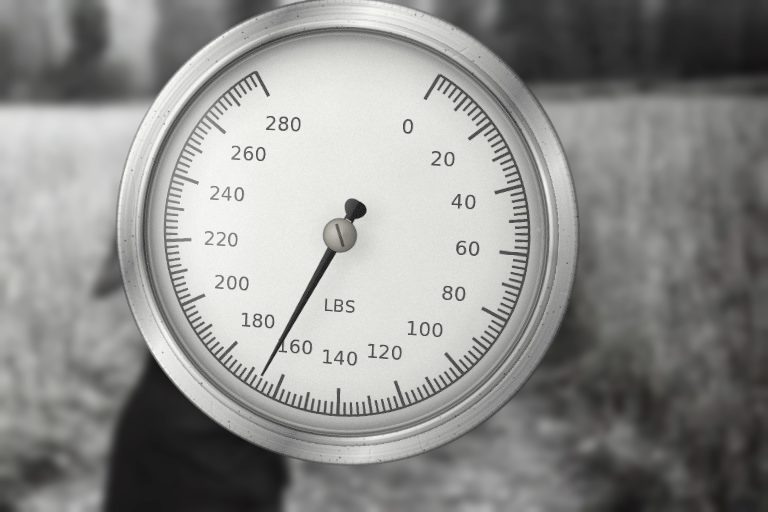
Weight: 166 lb
